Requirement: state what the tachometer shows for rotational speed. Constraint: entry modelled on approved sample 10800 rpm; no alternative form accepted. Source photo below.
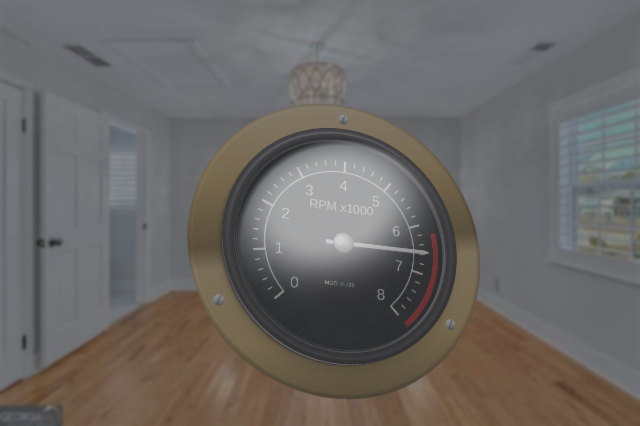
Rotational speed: 6600 rpm
